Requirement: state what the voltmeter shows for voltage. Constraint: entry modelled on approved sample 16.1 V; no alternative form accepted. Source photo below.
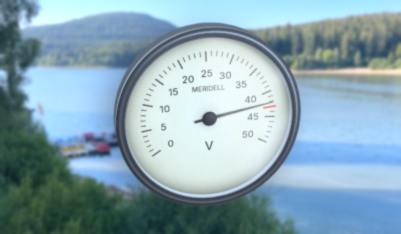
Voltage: 42 V
